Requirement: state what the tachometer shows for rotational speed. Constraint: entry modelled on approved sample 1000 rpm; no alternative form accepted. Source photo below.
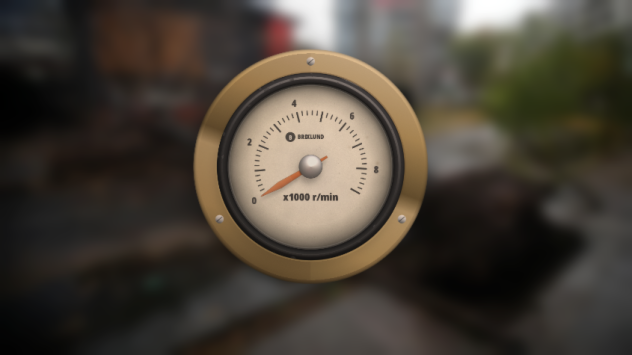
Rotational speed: 0 rpm
